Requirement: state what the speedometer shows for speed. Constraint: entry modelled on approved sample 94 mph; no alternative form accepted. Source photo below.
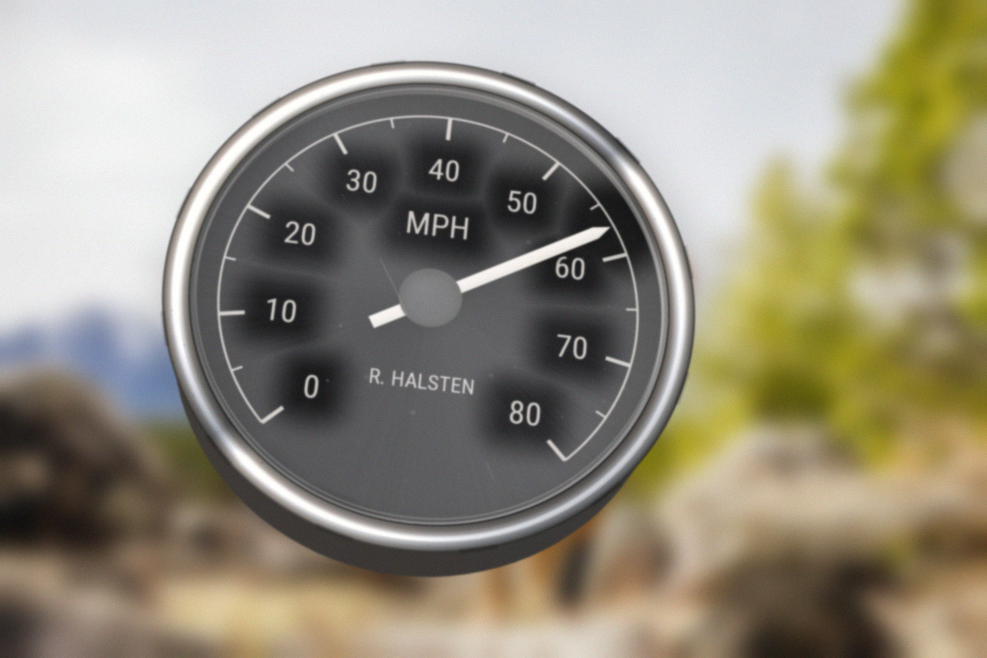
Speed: 57.5 mph
